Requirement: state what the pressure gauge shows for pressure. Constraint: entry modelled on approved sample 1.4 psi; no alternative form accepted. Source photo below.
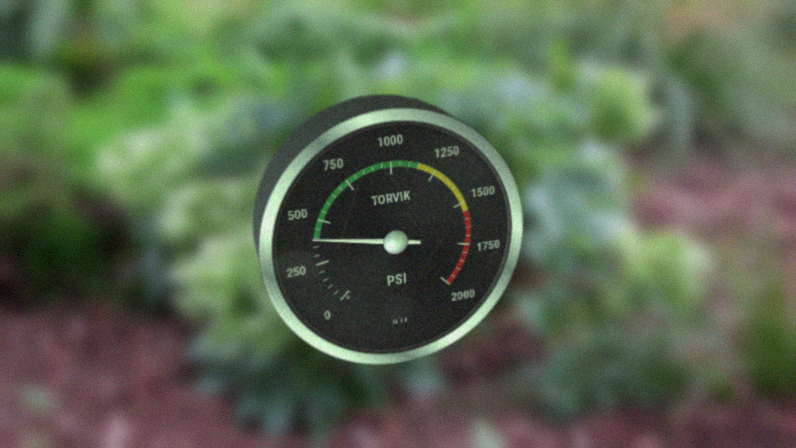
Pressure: 400 psi
